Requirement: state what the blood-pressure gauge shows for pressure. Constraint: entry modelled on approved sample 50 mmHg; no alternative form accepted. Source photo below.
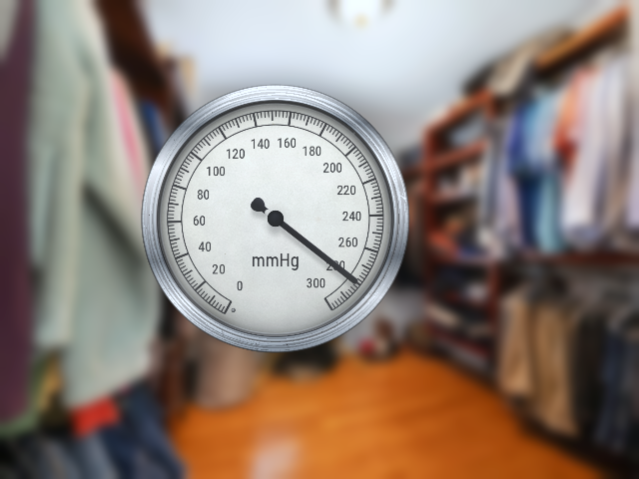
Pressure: 280 mmHg
